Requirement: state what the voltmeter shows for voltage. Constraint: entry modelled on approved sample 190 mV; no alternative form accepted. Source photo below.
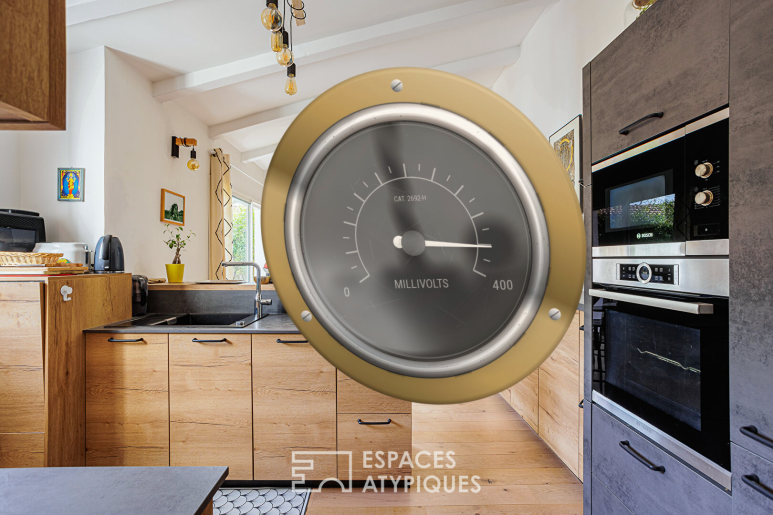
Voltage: 360 mV
